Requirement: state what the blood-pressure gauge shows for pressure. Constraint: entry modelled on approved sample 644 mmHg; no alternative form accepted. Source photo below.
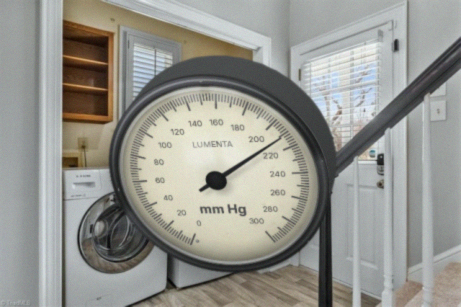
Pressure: 210 mmHg
